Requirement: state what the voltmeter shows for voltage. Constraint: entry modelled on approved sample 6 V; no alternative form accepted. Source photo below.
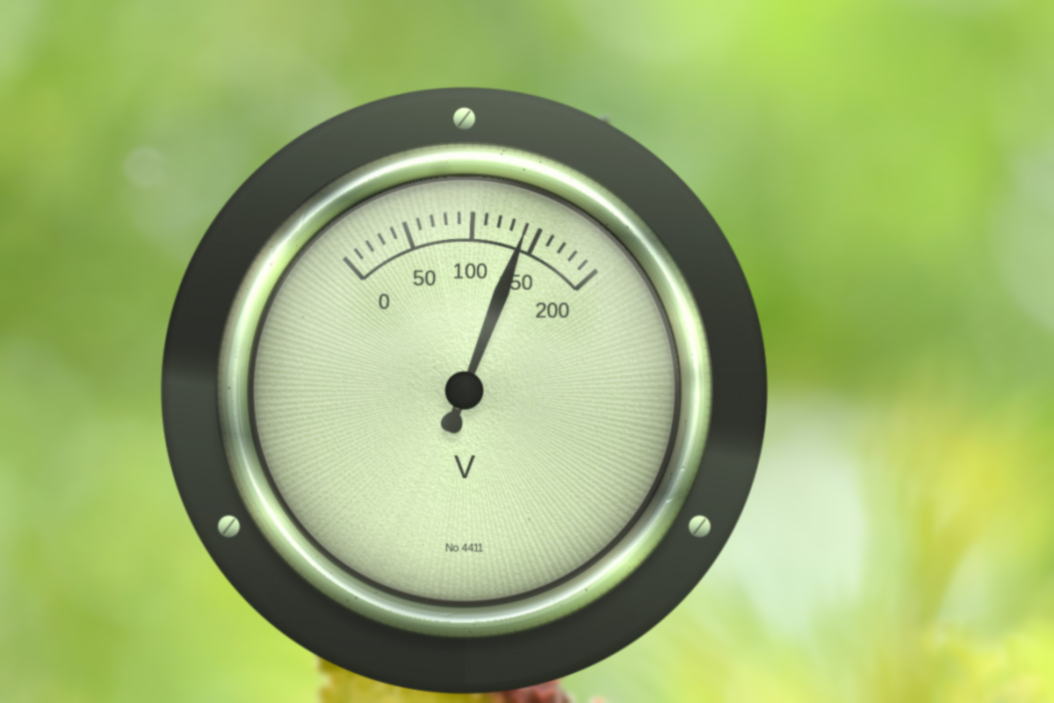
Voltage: 140 V
